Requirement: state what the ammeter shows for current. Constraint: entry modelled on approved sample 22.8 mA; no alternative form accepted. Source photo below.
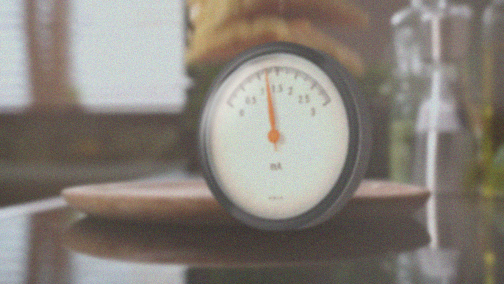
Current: 1.25 mA
